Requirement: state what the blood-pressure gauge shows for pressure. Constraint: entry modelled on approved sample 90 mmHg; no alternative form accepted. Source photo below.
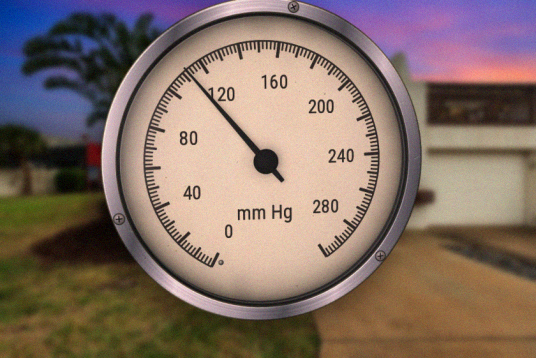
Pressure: 112 mmHg
